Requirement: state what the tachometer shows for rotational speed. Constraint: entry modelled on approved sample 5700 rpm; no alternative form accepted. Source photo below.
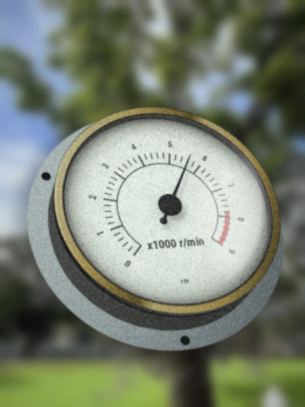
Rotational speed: 5600 rpm
